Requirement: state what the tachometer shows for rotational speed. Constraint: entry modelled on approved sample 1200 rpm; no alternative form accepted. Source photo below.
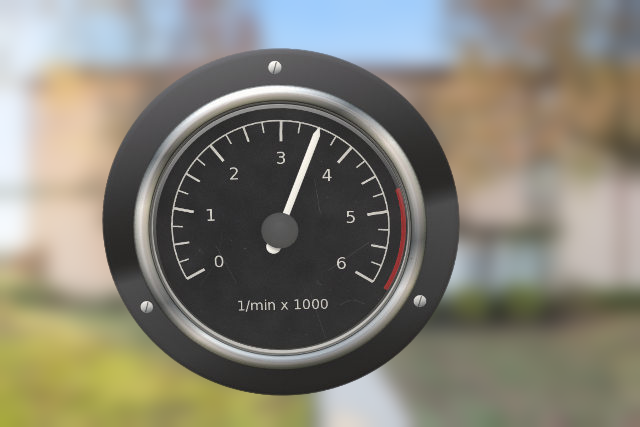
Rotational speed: 3500 rpm
